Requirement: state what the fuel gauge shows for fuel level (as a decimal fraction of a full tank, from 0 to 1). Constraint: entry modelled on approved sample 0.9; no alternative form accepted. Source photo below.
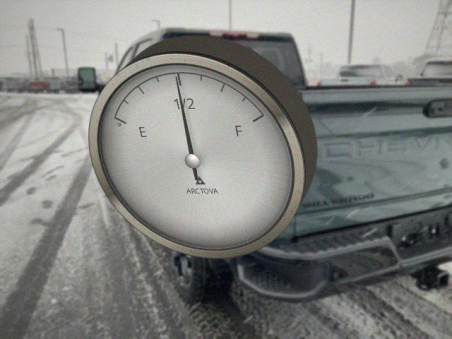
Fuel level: 0.5
